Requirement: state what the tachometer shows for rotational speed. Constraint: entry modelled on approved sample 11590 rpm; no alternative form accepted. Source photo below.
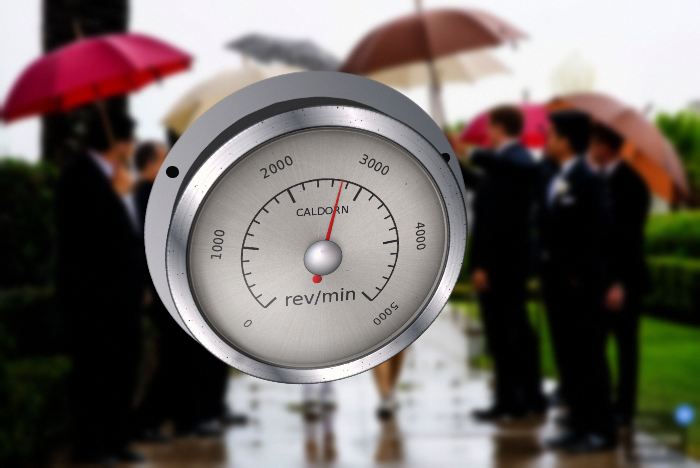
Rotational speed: 2700 rpm
